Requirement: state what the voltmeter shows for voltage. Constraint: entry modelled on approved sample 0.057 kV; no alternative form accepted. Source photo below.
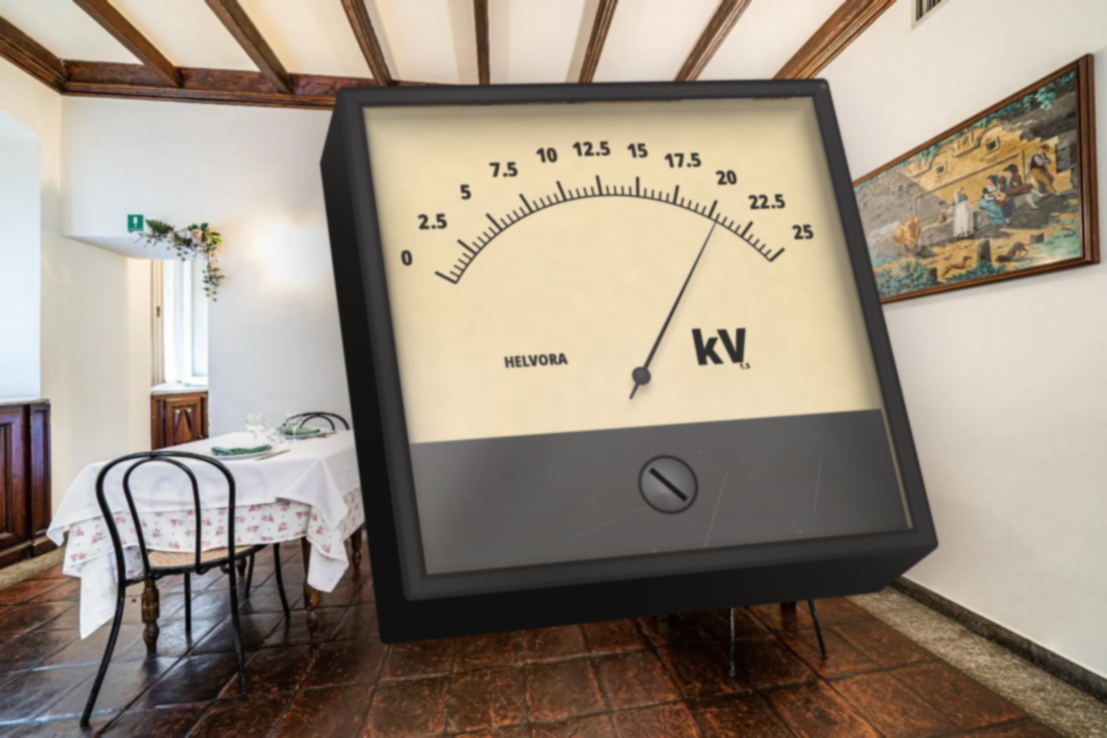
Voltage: 20.5 kV
